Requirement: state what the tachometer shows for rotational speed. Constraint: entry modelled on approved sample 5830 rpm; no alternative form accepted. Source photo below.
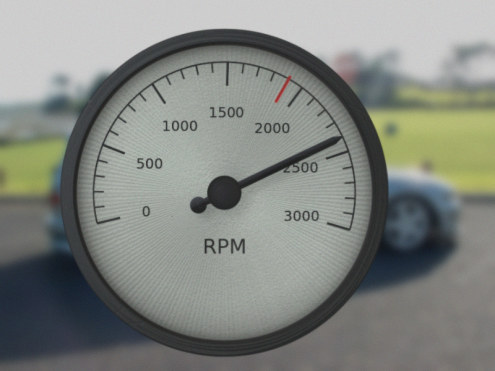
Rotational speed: 2400 rpm
